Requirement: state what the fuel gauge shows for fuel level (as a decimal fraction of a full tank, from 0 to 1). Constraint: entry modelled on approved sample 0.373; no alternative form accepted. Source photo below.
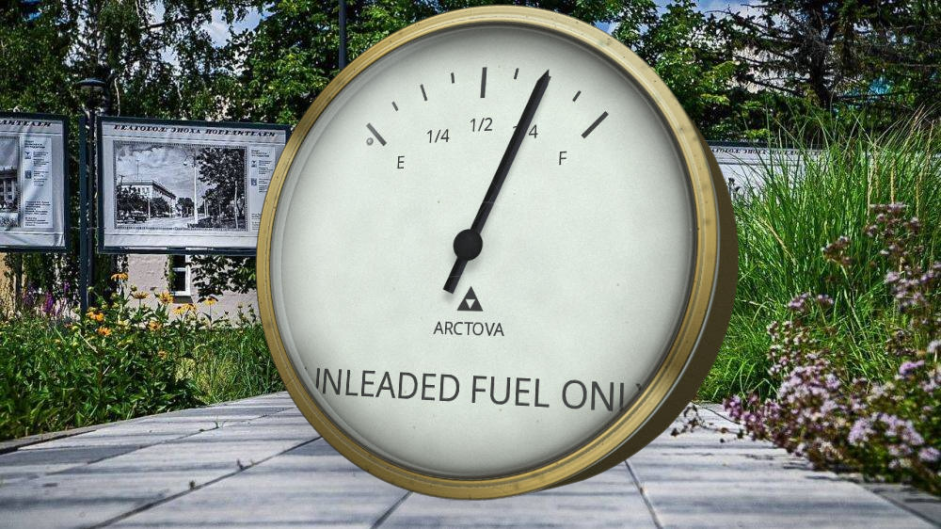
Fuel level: 0.75
